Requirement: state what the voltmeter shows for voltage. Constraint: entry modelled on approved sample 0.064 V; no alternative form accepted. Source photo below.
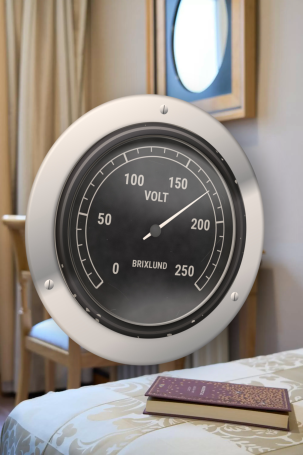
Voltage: 175 V
